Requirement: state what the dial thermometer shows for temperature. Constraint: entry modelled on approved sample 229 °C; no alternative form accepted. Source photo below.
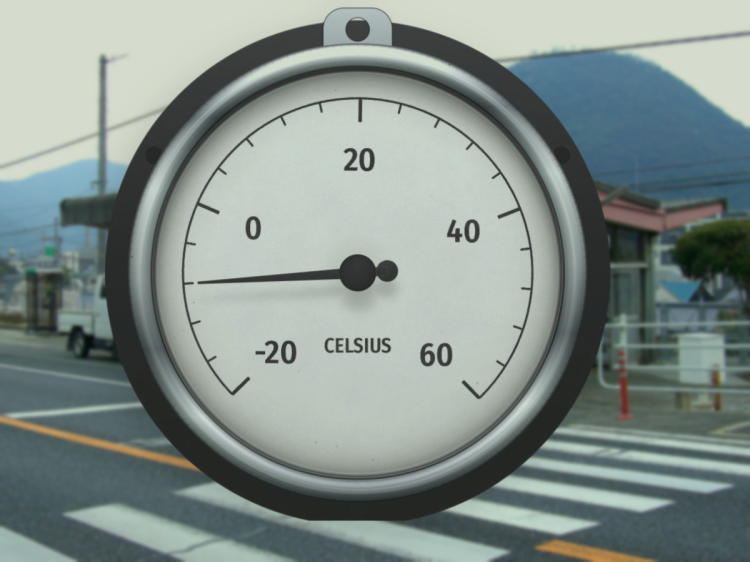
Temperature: -8 °C
